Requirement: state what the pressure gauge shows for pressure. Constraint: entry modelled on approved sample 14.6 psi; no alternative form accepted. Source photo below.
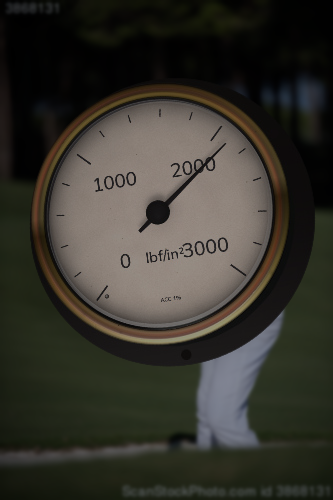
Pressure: 2100 psi
